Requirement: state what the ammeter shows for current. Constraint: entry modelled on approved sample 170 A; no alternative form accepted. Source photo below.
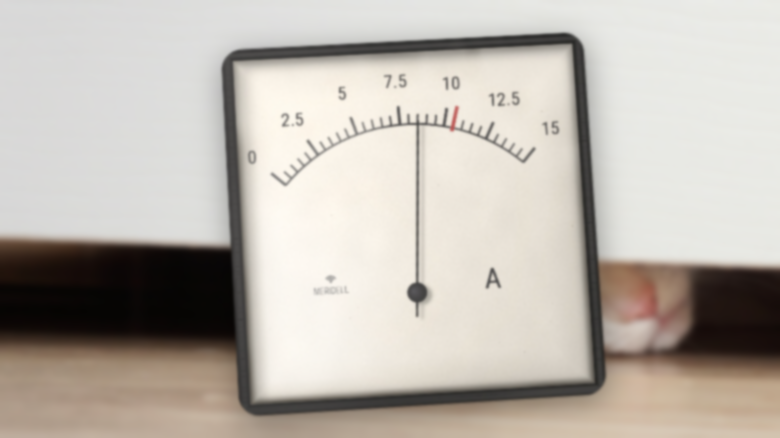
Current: 8.5 A
